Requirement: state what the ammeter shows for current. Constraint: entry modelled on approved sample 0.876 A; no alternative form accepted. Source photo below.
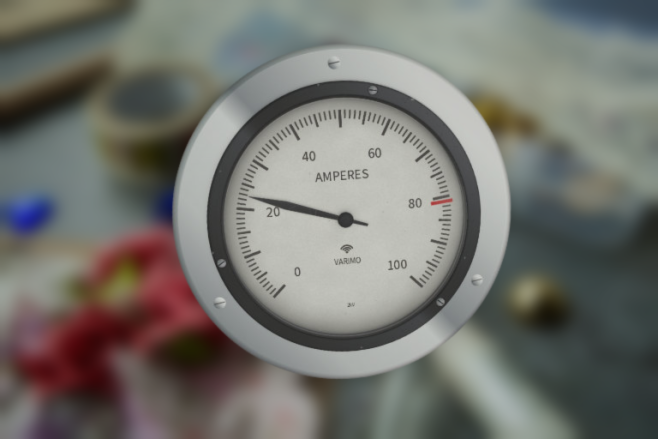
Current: 23 A
